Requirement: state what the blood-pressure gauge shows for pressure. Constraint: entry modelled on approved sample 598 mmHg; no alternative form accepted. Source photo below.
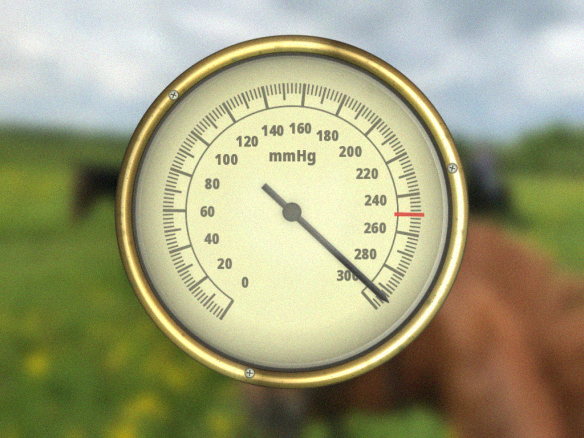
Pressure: 294 mmHg
